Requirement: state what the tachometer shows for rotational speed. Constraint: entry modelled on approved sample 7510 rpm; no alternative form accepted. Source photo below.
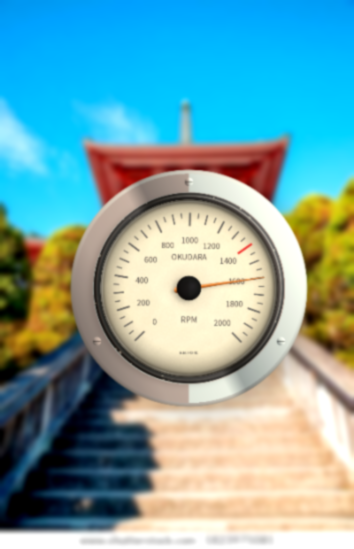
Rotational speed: 1600 rpm
